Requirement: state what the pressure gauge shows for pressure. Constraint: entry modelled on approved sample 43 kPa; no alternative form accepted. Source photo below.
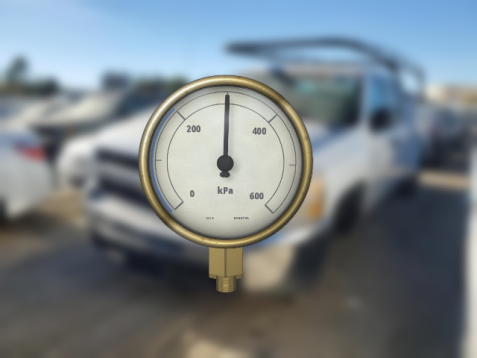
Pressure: 300 kPa
